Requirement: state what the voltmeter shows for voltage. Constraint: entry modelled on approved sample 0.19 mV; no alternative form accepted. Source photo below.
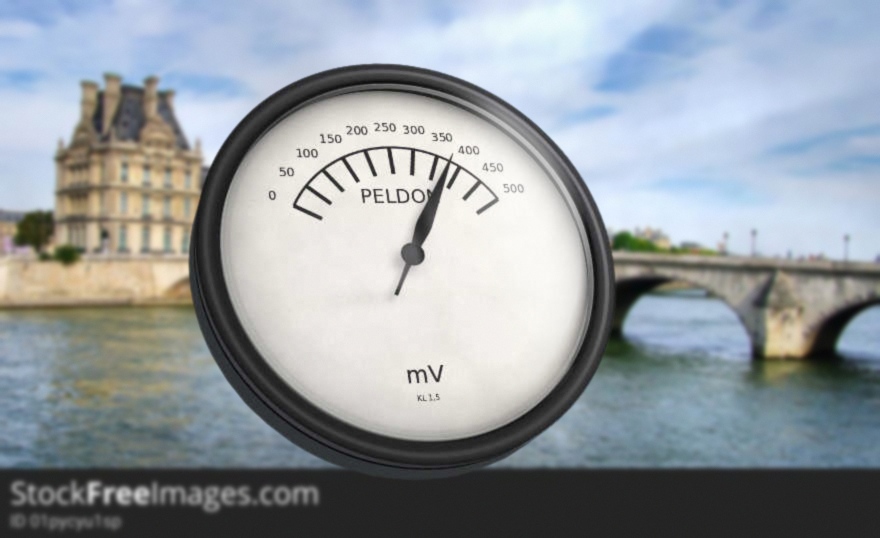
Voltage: 375 mV
